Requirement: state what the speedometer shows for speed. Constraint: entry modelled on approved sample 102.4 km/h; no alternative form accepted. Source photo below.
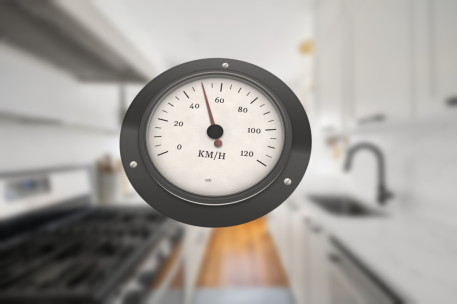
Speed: 50 km/h
